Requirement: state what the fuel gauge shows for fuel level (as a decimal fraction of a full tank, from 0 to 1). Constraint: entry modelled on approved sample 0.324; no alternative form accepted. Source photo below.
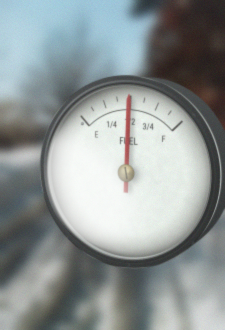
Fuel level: 0.5
